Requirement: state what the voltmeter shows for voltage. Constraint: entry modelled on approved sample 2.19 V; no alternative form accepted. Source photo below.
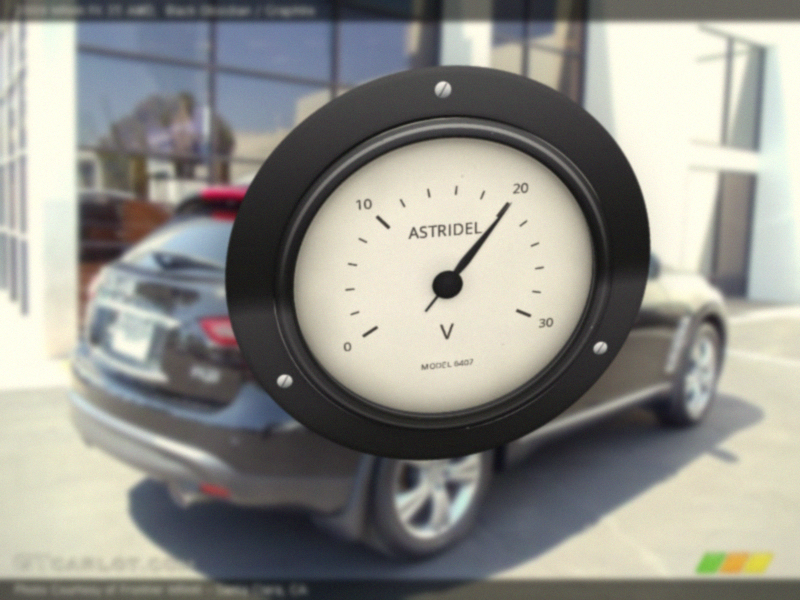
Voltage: 20 V
